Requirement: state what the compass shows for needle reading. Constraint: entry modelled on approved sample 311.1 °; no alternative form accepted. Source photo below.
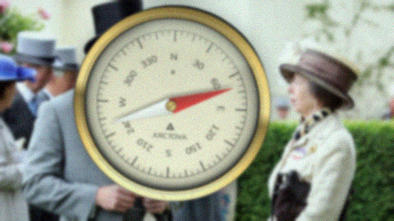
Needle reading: 70 °
